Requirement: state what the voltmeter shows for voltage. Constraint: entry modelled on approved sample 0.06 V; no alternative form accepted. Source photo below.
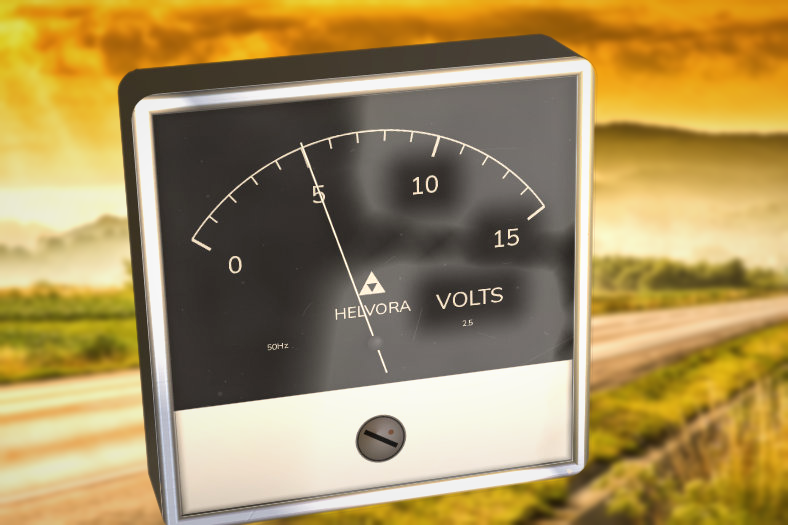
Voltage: 5 V
